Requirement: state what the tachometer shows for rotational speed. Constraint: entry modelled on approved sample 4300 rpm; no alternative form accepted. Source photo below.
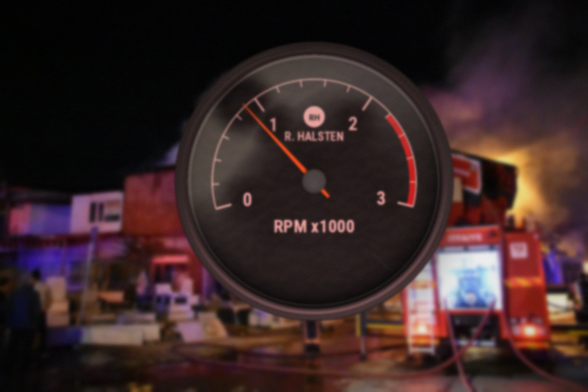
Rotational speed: 900 rpm
